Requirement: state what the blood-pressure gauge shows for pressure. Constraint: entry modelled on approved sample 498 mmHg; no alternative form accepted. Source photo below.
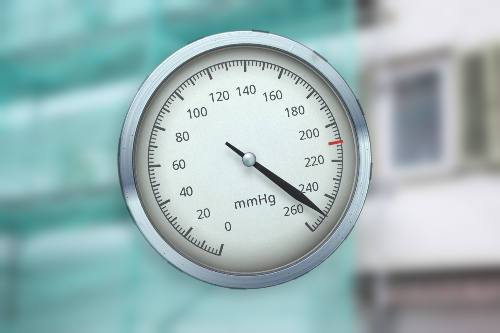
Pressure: 250 mmHg
